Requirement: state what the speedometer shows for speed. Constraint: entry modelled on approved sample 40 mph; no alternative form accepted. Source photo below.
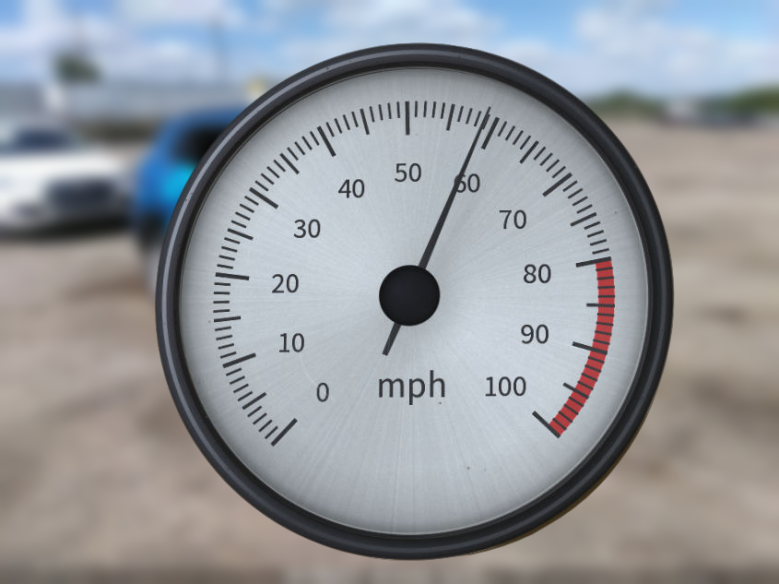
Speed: 59 mph
